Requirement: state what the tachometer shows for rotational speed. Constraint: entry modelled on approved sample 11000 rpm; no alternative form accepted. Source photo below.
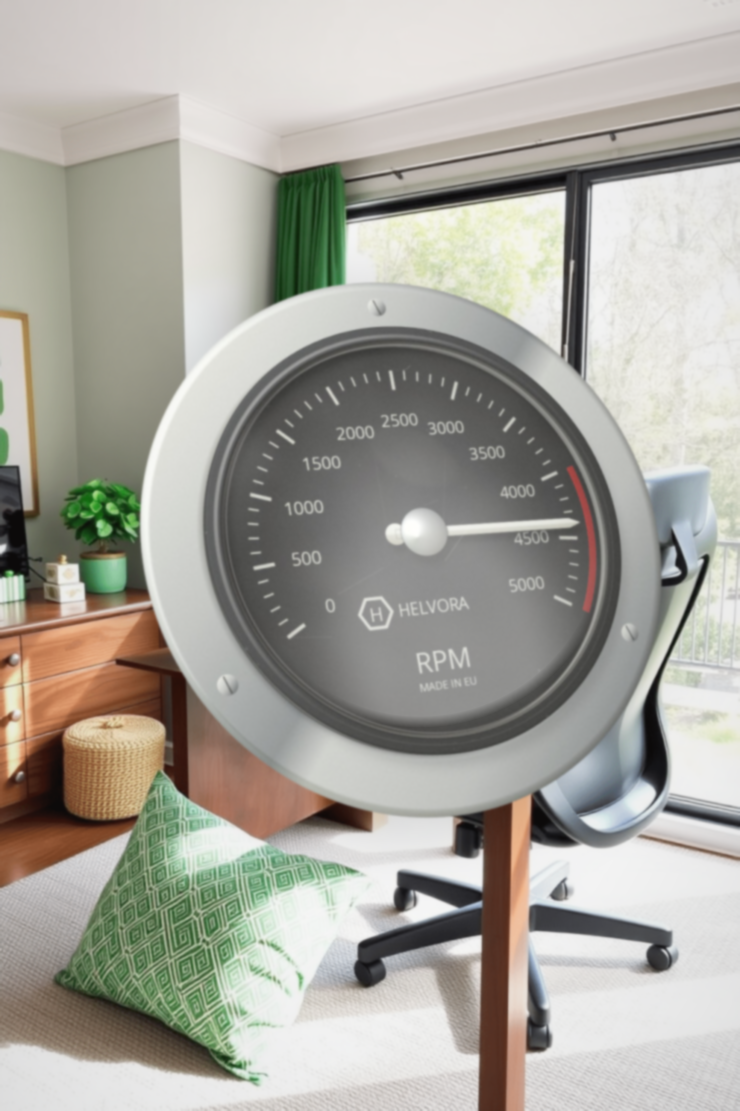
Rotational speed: 4400 rpm
